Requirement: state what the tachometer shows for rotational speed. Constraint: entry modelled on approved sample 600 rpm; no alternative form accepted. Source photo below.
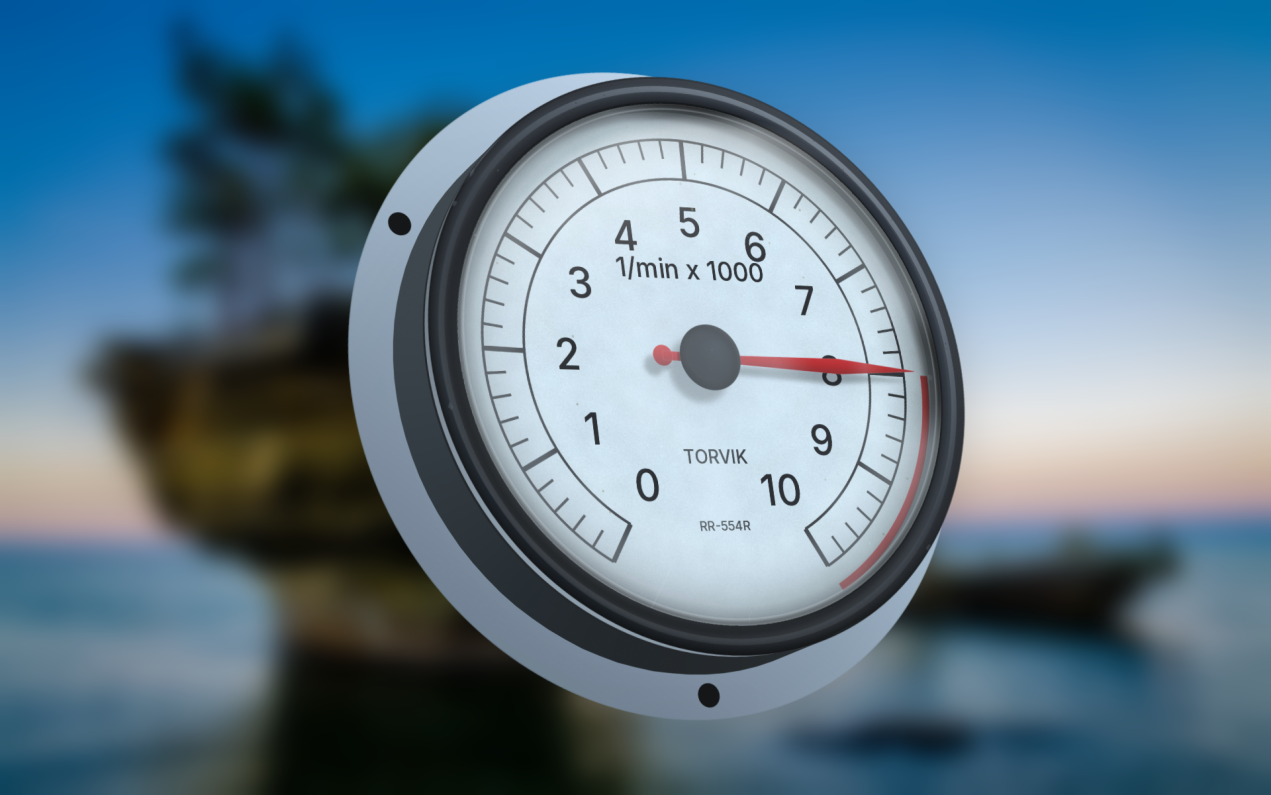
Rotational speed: 8000 rpm
